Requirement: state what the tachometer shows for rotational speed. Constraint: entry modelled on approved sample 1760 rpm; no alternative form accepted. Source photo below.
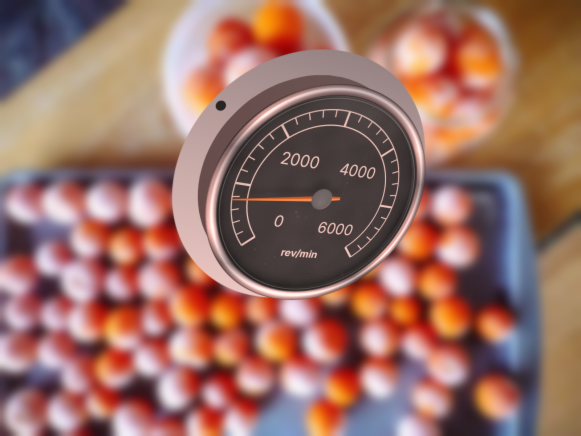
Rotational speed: 800 rpm
